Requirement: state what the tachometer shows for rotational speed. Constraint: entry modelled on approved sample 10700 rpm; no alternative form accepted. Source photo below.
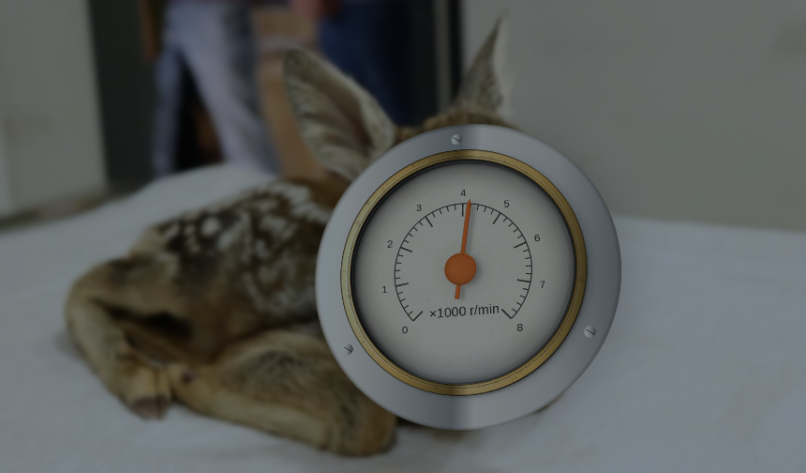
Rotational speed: 4200 rpm
